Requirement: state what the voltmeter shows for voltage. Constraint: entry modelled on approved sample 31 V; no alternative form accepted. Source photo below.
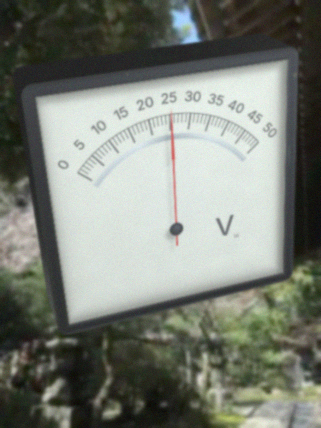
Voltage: 25 V
